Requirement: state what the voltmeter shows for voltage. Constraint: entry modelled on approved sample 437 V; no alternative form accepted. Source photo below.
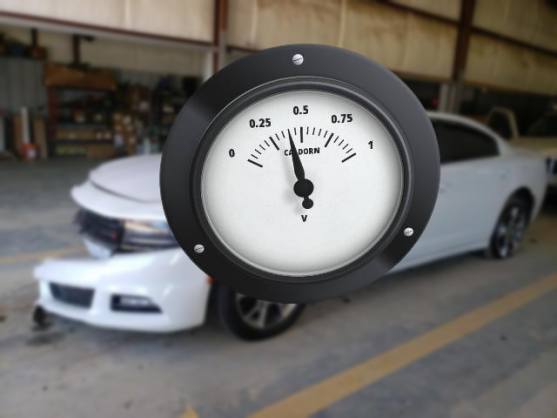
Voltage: 0.4 V
